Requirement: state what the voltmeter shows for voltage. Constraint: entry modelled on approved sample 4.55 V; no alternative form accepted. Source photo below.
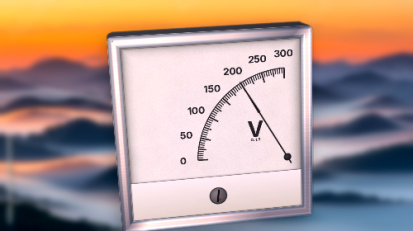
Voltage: 200 V
